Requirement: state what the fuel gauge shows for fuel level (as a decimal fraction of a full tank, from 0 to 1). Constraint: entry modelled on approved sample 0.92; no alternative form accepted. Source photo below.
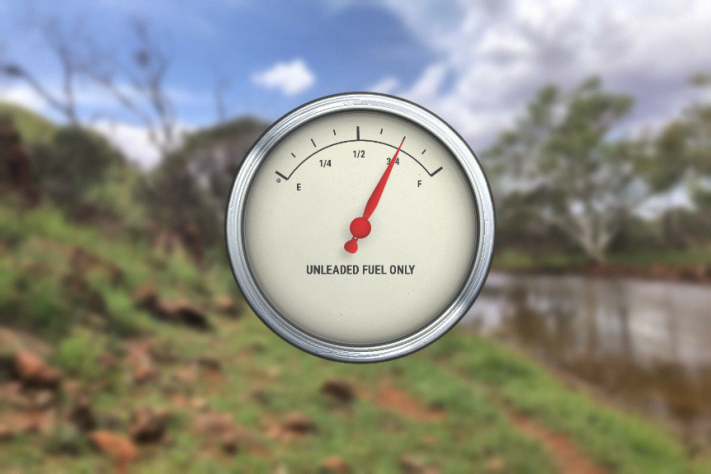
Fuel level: 0.75
